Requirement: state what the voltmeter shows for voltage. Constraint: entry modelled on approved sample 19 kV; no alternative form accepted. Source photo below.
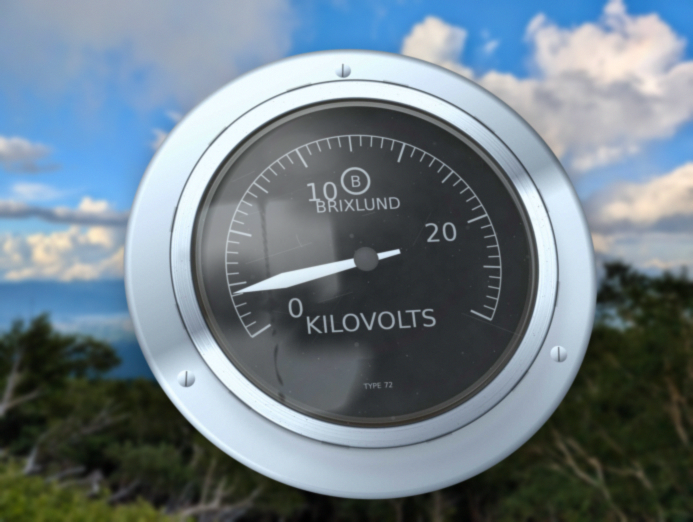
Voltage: 2 kV
